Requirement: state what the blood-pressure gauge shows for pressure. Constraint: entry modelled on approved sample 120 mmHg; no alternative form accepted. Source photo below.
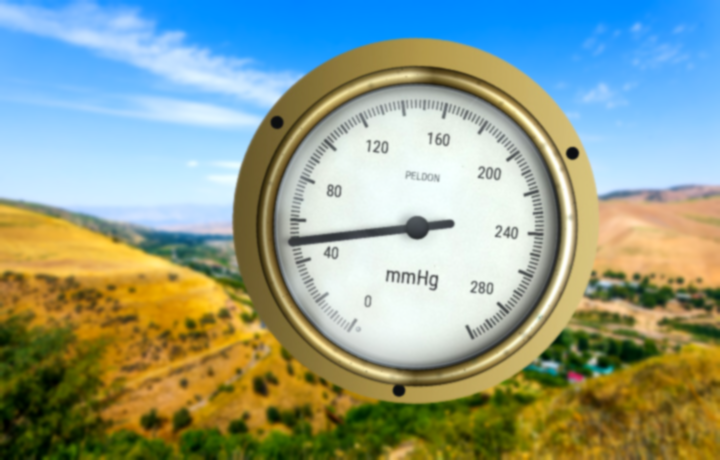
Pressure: 50 mmHg
